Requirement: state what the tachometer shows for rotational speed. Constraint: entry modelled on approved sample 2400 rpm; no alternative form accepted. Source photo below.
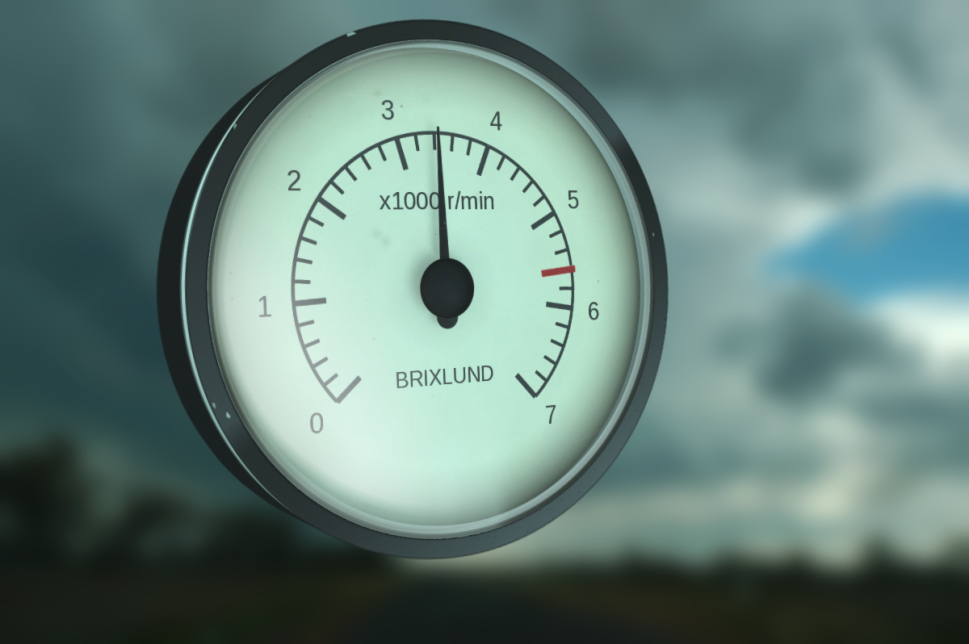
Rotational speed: 3400 rpm
